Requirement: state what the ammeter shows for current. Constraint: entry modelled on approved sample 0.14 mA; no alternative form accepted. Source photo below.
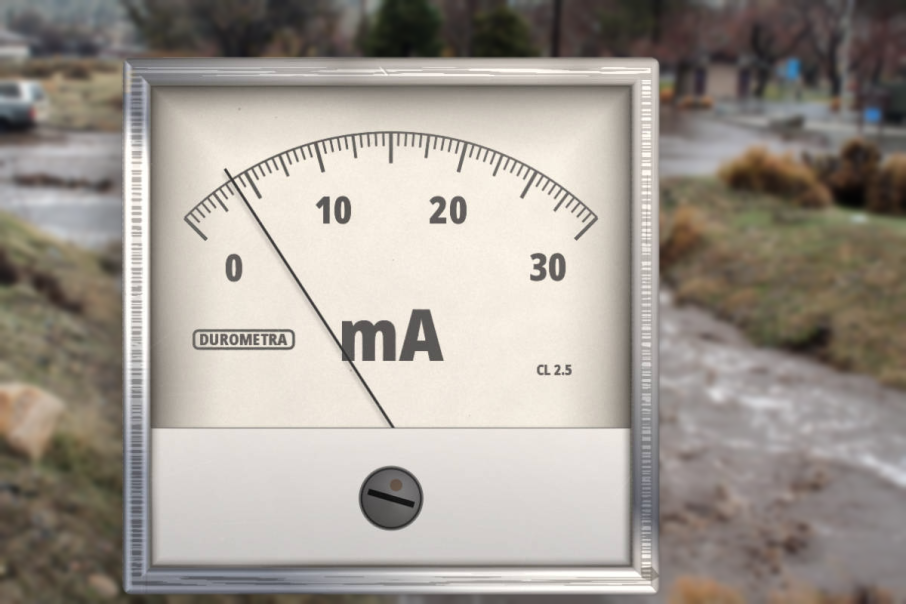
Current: 4 mA
